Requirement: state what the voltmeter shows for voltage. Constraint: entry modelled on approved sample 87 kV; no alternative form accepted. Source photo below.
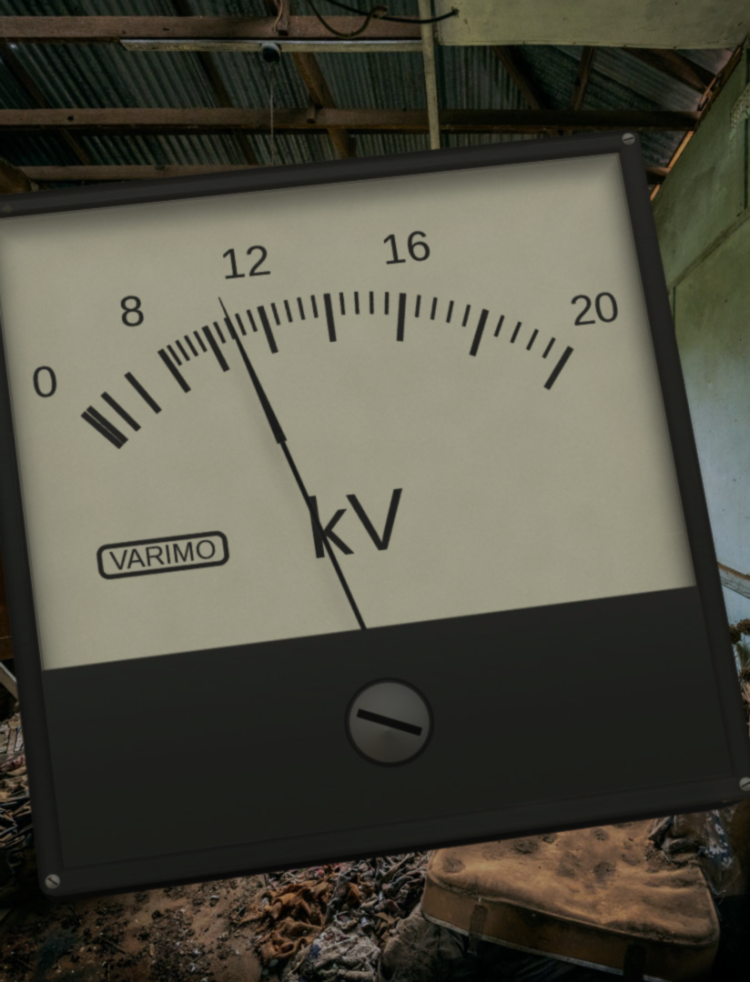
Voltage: 10.8 kV
